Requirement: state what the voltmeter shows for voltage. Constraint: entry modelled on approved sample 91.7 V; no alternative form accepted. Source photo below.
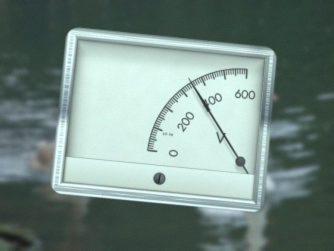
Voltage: 350 V
